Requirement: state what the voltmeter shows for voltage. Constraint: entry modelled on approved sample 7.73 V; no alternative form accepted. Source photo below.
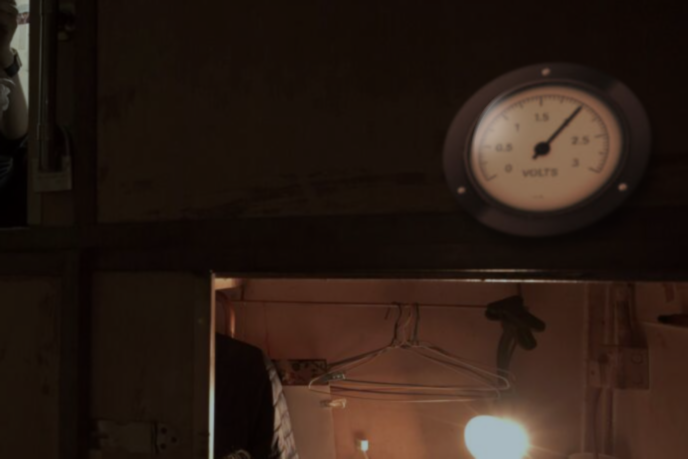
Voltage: 2 V
